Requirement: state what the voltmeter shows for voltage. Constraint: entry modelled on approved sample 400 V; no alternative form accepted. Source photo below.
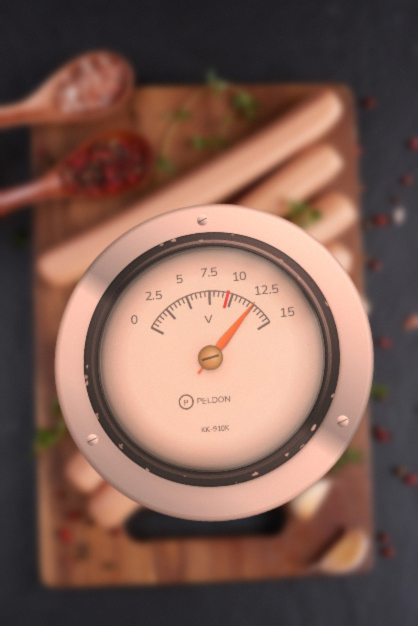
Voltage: 12.5 V
